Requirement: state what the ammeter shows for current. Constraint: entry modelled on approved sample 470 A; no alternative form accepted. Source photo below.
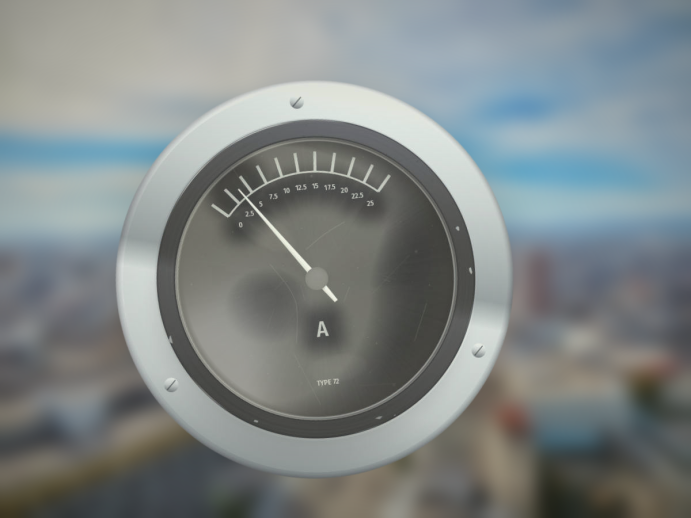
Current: 3.75 A
